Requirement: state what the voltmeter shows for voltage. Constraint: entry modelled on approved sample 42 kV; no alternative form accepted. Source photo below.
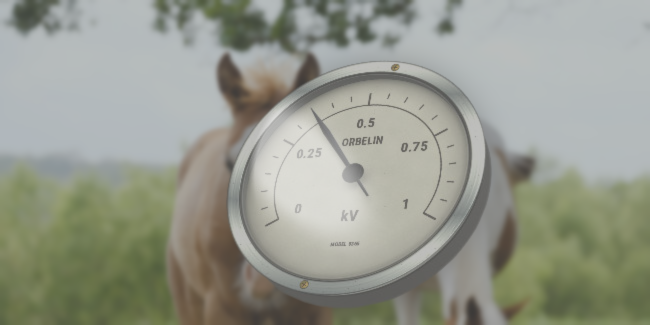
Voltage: 0.35 kV
